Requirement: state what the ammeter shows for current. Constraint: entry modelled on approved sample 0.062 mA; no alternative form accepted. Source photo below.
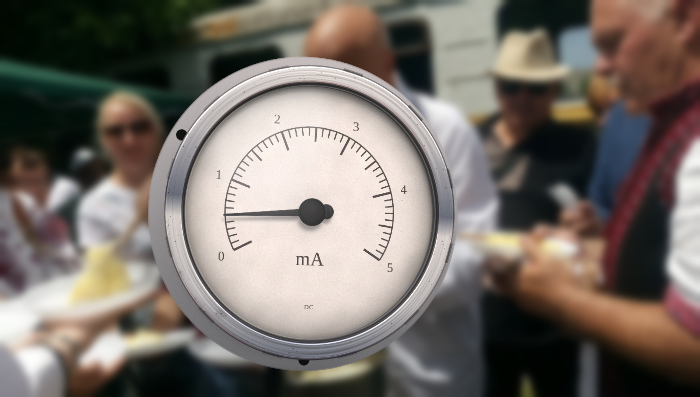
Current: 0.5 mA
